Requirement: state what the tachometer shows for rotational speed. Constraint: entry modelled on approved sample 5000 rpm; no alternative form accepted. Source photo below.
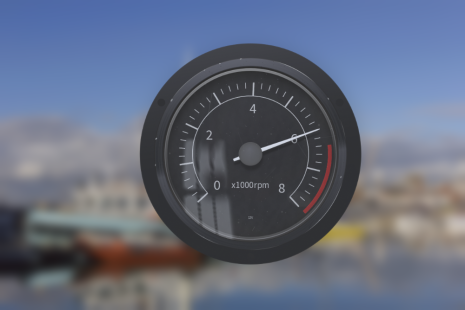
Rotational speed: 6000 rpm
